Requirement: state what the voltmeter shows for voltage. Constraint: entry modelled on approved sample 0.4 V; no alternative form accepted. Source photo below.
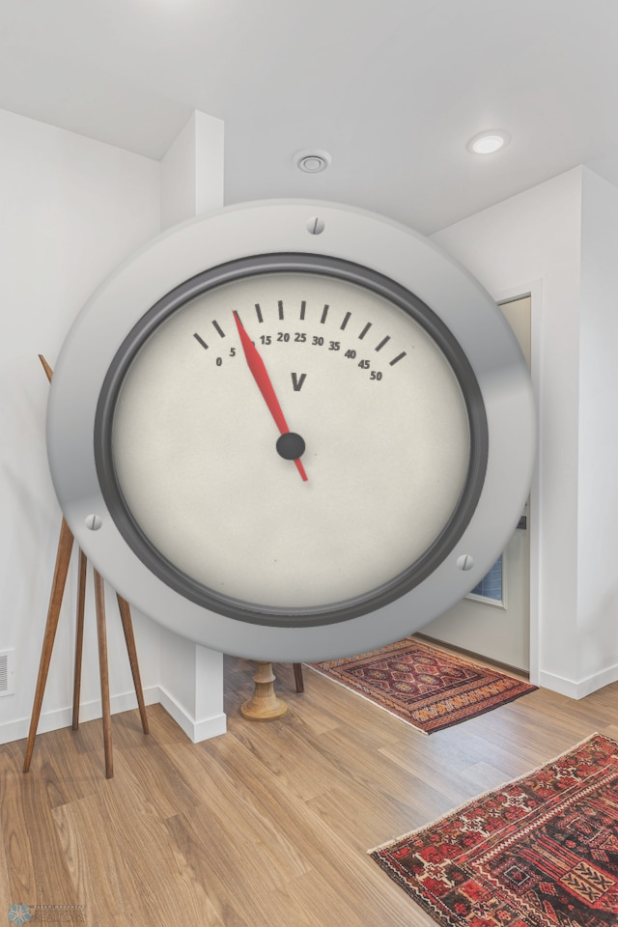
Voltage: 10 V
